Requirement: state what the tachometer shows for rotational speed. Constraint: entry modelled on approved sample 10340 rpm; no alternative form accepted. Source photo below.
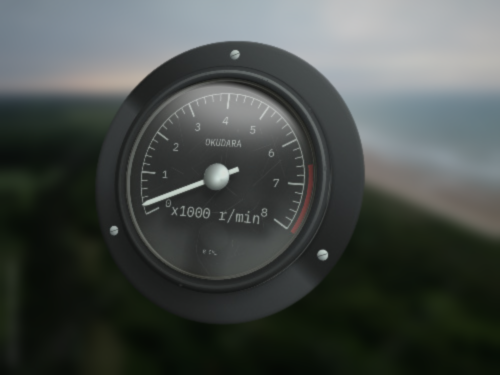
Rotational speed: 200 rpm
